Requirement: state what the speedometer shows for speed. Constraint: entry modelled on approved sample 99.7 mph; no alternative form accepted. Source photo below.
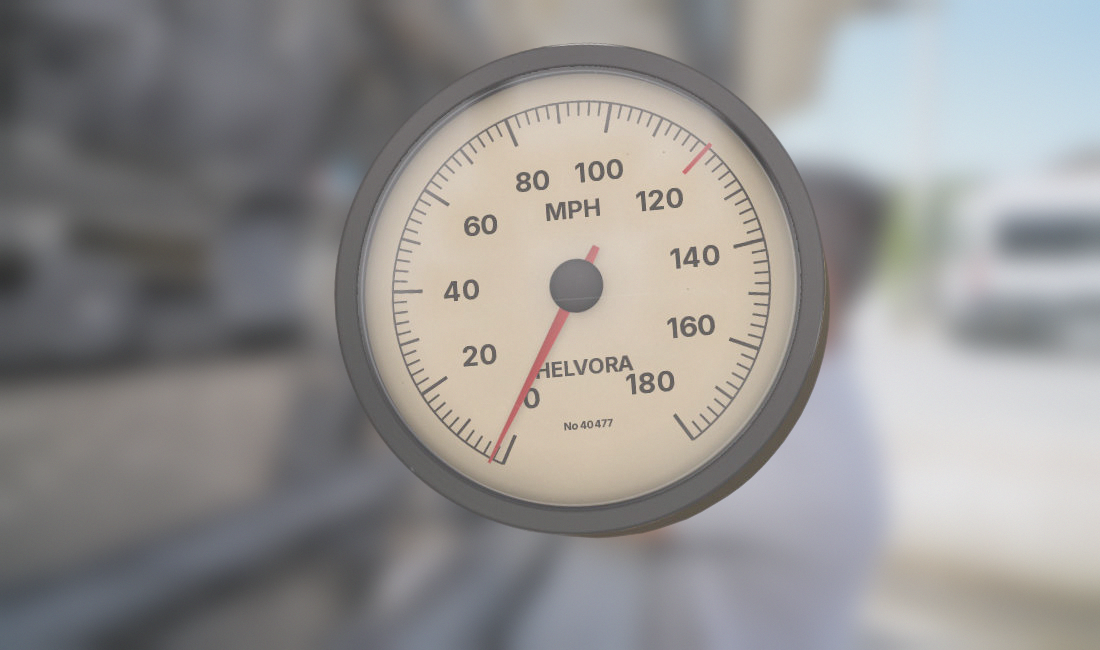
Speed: 2 mph
